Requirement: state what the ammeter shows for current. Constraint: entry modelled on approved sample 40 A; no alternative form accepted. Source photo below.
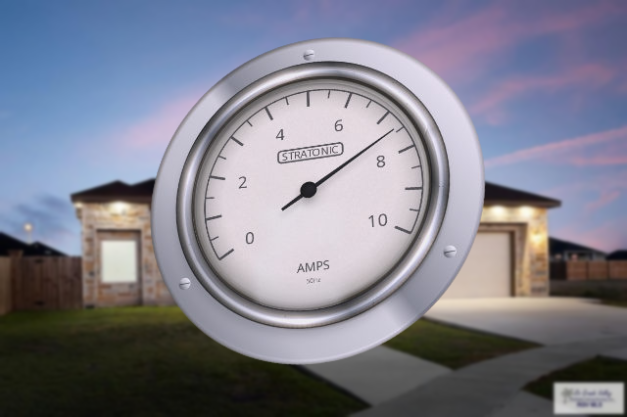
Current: 7.5 A
